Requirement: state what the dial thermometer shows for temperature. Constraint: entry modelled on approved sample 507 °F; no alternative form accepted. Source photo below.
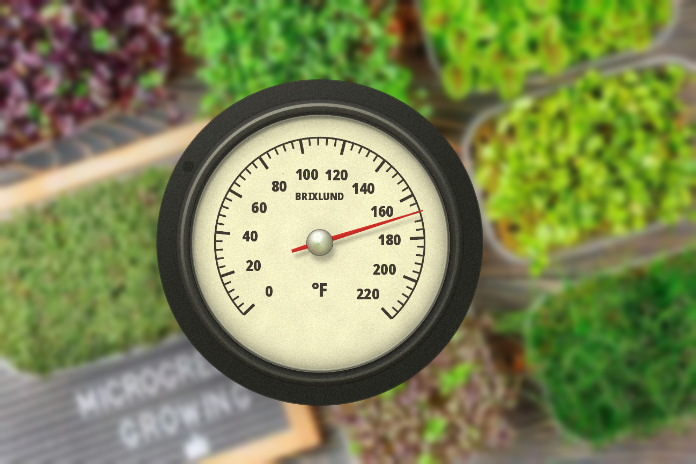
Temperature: 168 °F
